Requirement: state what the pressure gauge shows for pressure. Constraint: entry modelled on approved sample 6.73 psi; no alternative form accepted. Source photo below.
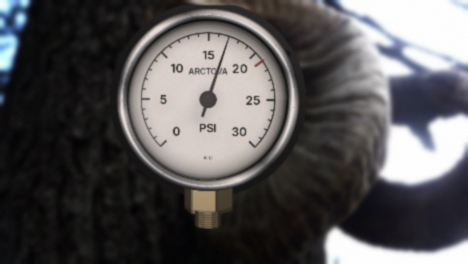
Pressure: 17 psi
